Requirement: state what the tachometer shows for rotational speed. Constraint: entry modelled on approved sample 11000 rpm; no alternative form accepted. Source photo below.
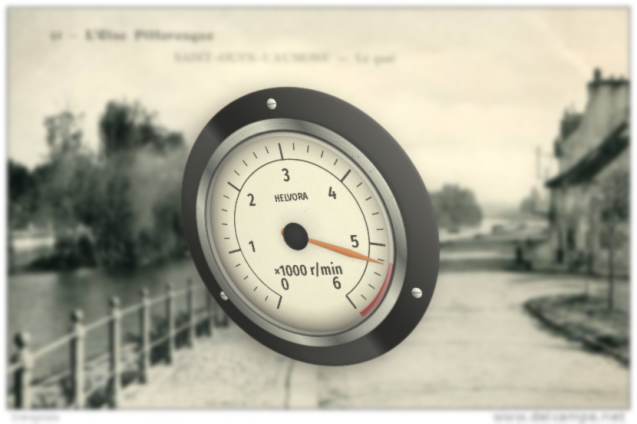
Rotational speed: 5200 rpm
